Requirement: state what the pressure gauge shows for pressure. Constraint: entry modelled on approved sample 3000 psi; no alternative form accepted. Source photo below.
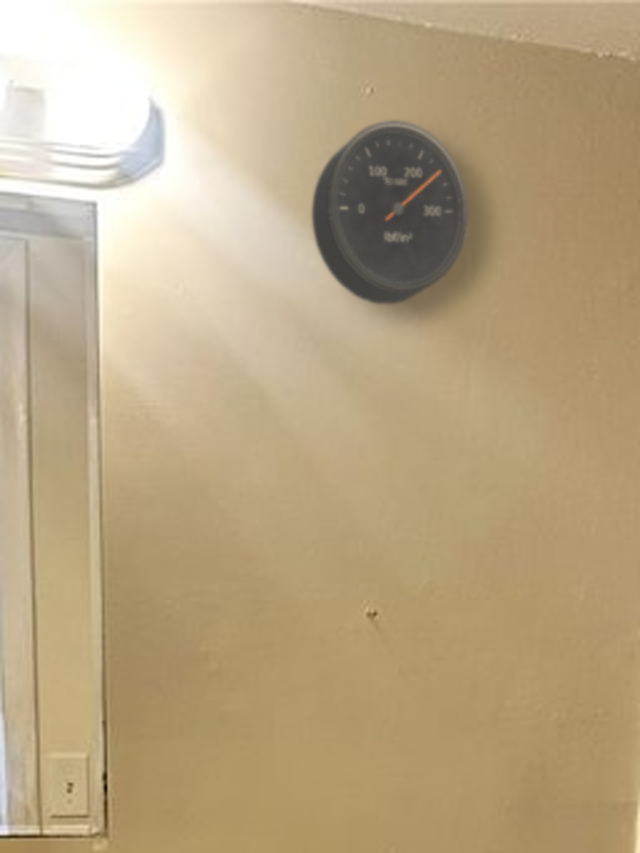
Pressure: 240 psi
